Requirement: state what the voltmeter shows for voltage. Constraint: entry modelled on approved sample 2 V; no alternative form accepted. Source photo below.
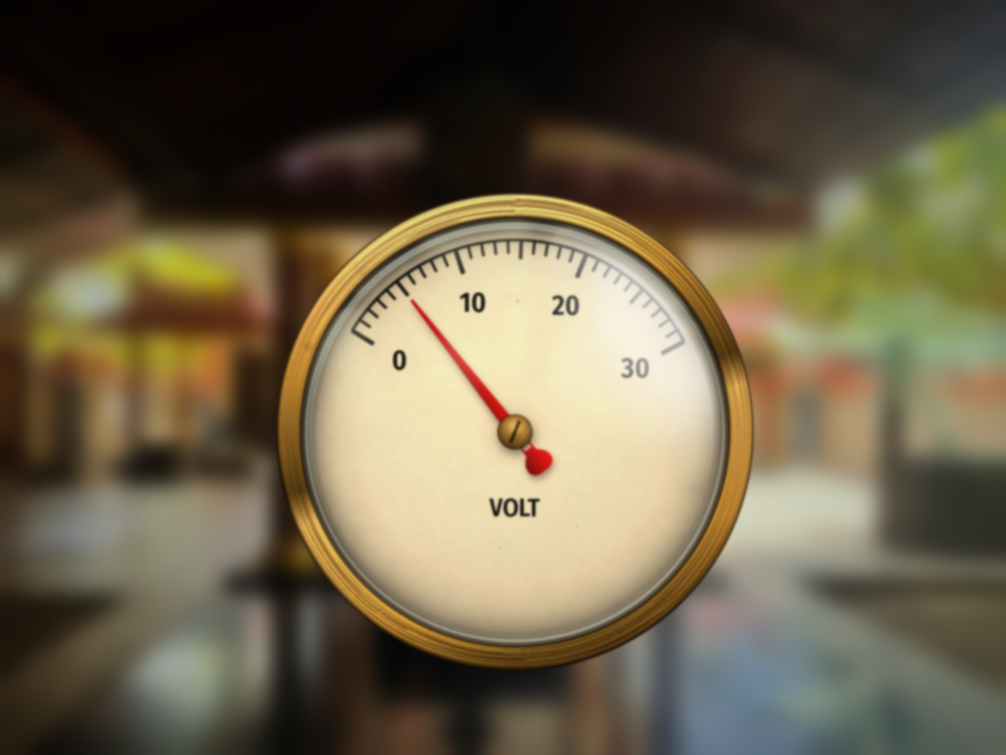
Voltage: 5 V
